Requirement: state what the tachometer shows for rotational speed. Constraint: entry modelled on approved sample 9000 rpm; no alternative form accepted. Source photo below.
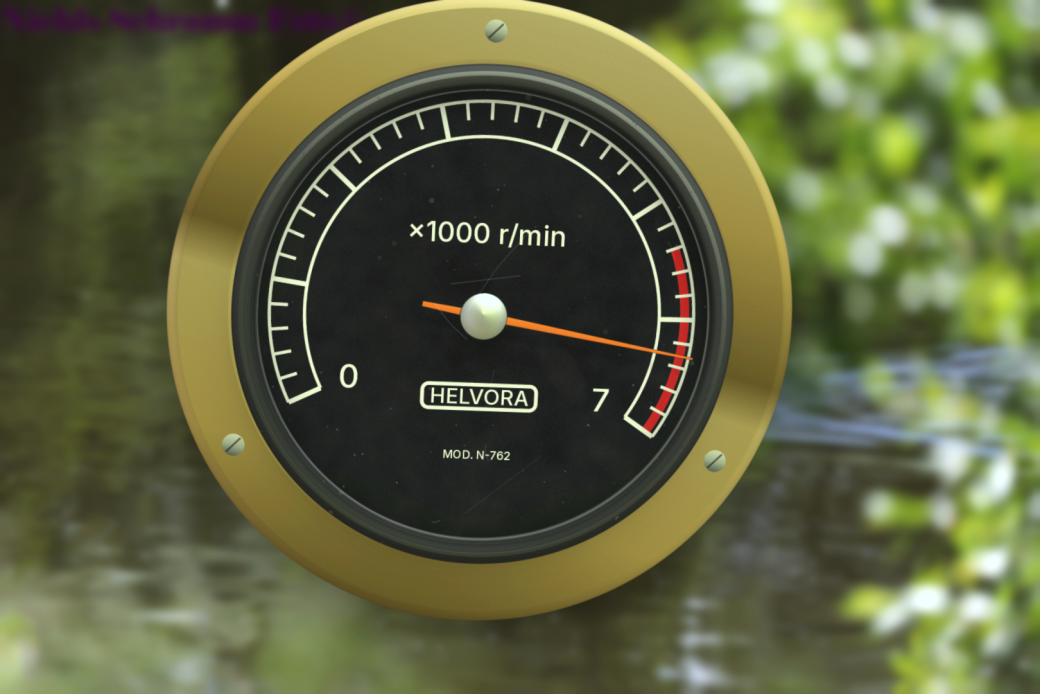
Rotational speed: 6300 rpm
